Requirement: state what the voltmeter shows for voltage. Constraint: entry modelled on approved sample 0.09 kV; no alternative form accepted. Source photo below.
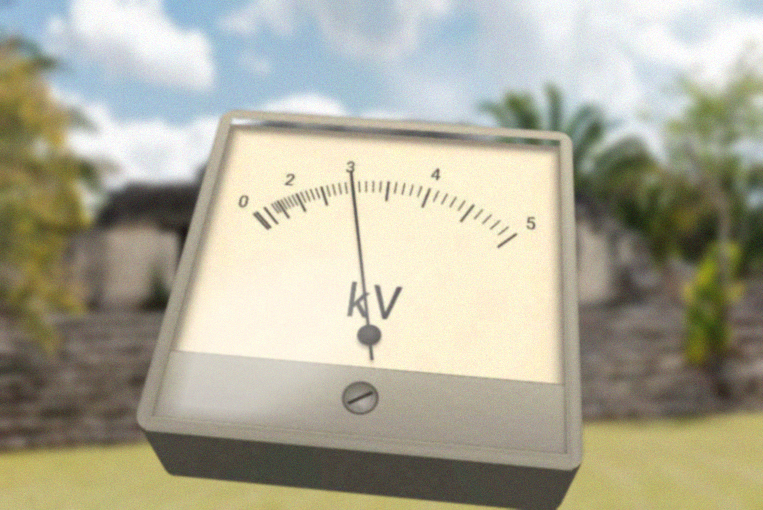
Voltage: 3 kV
